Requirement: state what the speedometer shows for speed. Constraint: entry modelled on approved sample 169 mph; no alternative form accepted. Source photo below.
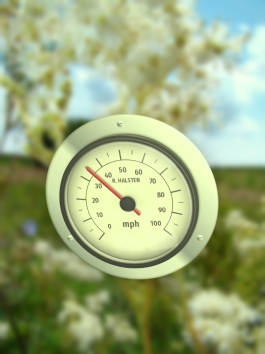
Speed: 35 mph
